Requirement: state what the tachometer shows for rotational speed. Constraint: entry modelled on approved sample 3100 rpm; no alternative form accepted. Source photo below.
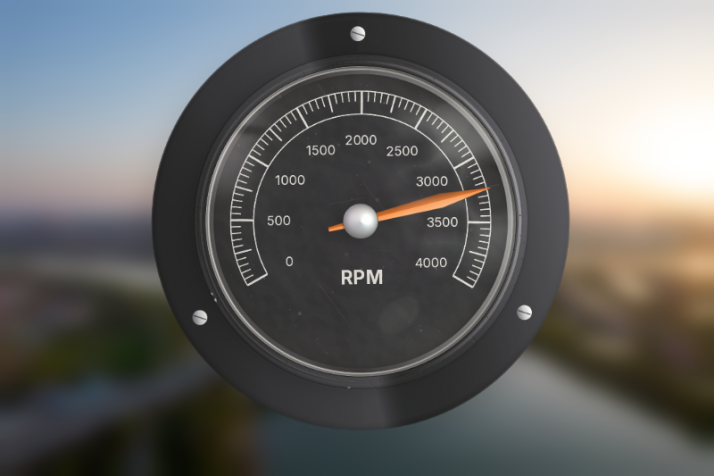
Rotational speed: 3250 rpm
